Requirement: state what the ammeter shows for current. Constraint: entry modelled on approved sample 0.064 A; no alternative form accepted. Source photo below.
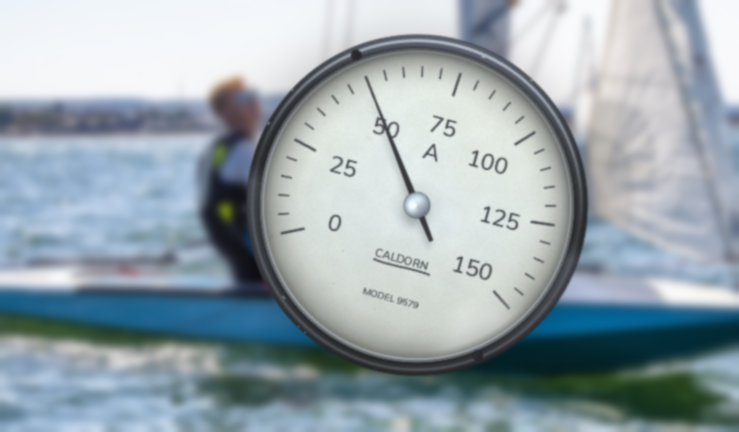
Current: 50 A
